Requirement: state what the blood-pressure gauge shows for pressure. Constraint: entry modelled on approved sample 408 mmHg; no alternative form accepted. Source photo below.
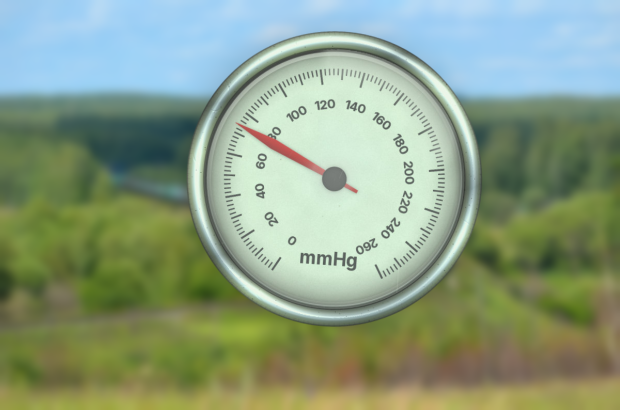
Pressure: 74 mmHg
